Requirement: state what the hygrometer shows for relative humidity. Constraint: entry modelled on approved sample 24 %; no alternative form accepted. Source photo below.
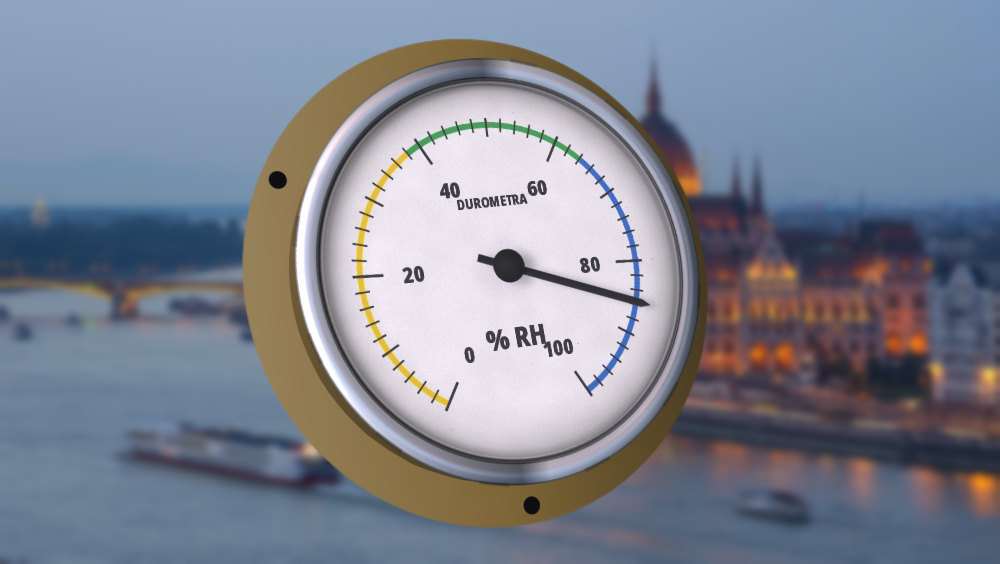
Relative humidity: 86 %
